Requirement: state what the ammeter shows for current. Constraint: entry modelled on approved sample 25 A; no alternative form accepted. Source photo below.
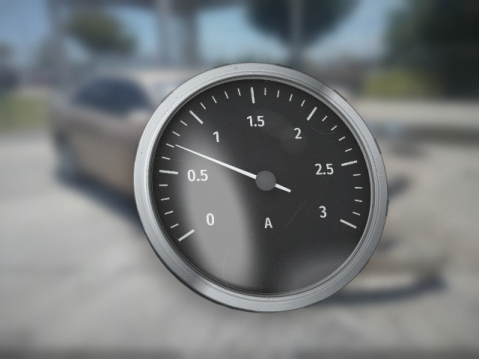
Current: 0.7 A
